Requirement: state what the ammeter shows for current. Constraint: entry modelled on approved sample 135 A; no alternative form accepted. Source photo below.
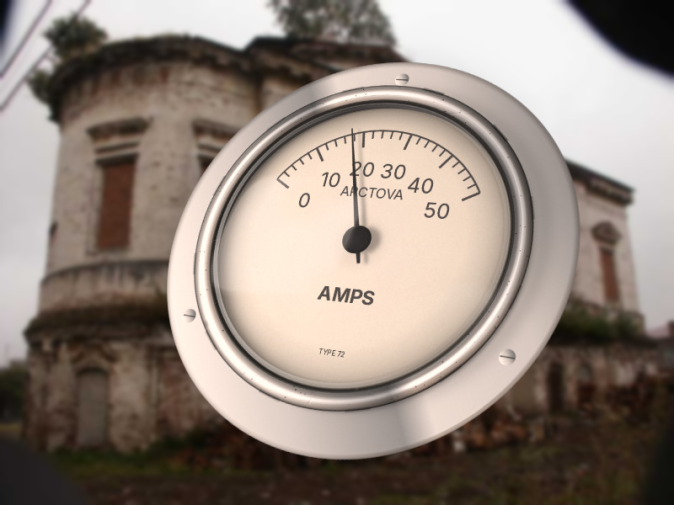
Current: 18 A
